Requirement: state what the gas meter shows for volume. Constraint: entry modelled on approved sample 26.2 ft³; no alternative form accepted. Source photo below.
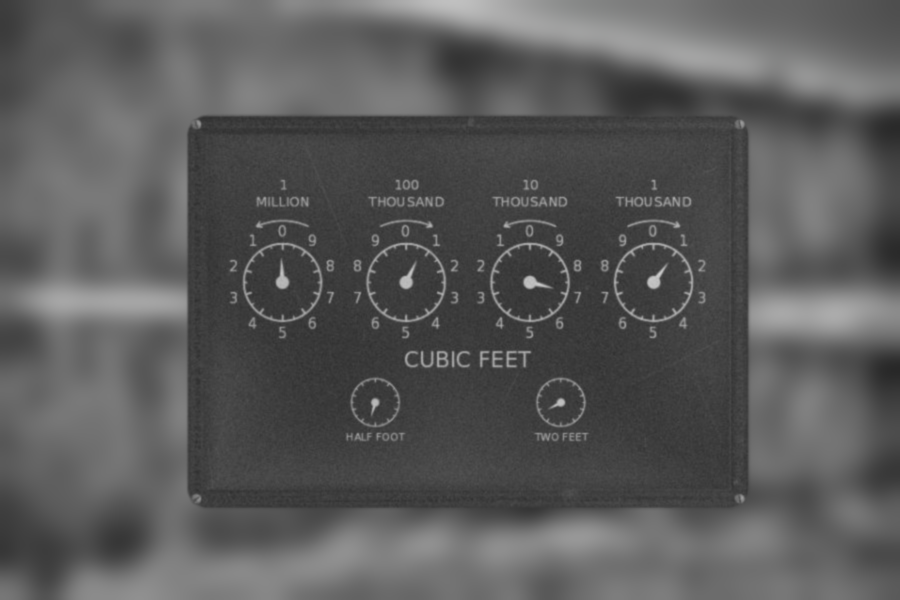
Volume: 7100 ft³
